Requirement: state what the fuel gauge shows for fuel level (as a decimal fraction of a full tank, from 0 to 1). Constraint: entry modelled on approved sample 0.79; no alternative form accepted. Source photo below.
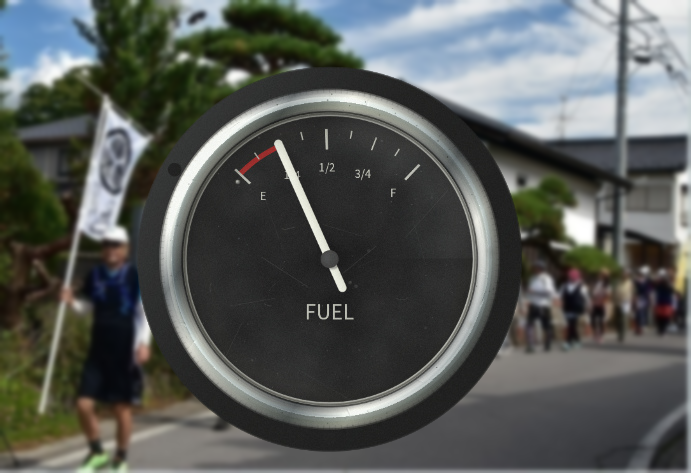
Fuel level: 0.25
